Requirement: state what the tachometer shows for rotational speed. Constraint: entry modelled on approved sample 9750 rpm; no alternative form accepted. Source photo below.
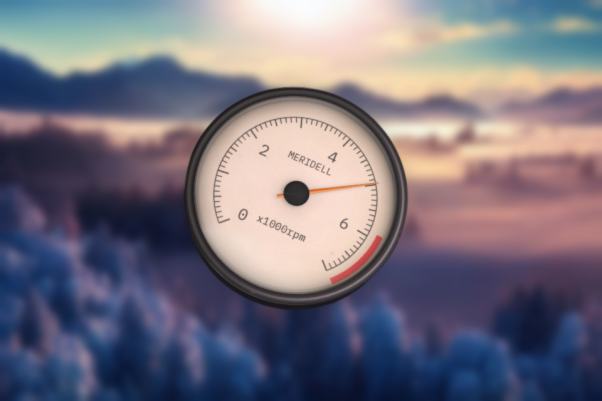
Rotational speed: 5000 rpm
